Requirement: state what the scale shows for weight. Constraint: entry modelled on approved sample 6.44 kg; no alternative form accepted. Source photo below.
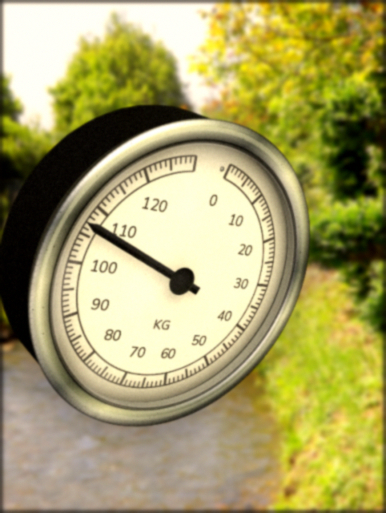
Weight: 107 kg
